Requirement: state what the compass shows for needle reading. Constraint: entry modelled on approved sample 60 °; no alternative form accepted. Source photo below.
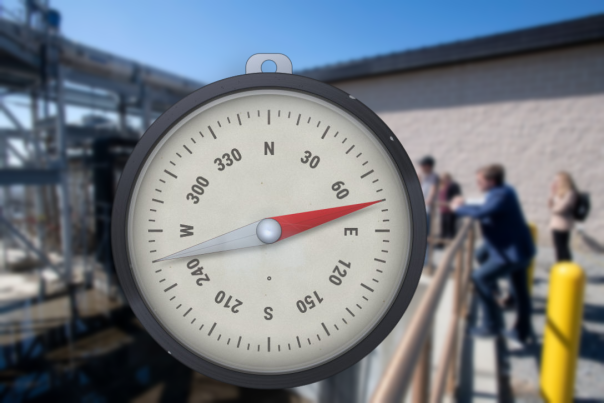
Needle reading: 75 °
